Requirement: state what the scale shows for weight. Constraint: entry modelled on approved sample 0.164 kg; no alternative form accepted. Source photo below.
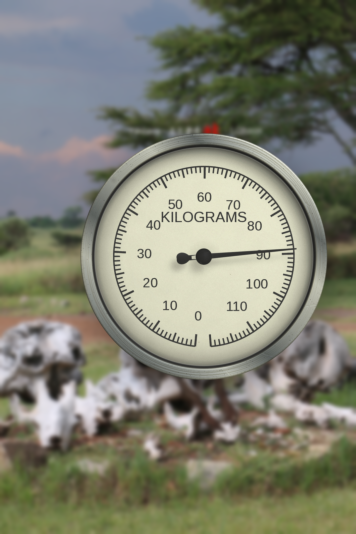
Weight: 89 kg
